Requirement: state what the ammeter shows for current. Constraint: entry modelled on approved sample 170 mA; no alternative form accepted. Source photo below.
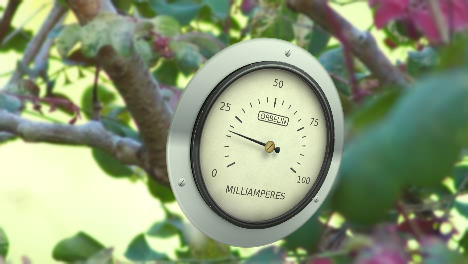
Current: 17.5 mA
